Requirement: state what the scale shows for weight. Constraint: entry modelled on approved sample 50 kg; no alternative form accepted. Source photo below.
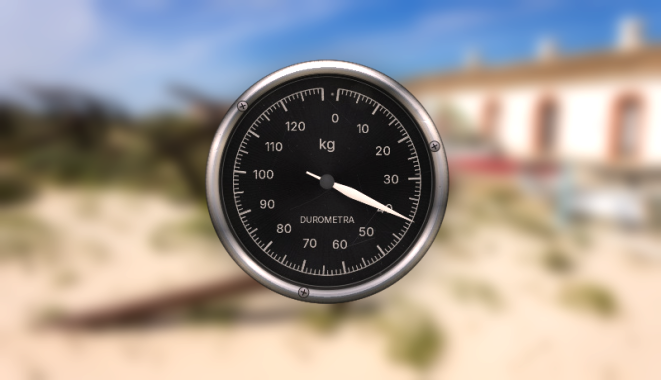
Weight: 40 kg
